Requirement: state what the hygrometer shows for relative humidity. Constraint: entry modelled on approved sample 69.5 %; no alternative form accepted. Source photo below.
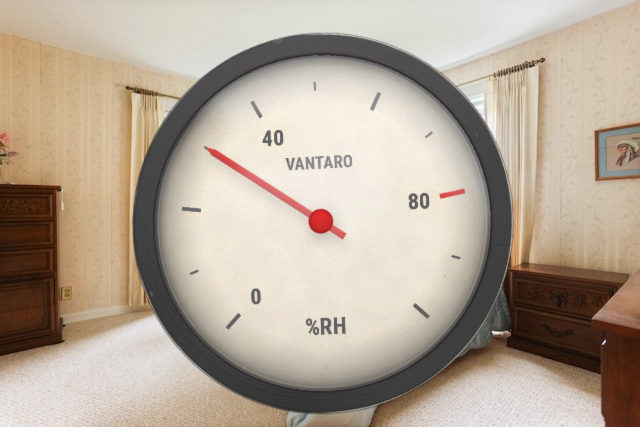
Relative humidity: 30 %
